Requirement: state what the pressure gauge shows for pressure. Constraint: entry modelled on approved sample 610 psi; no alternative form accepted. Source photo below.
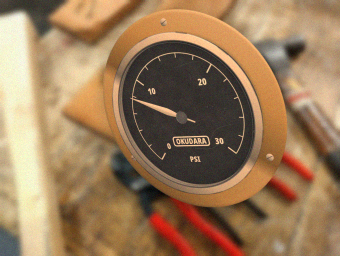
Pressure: 8 psi
